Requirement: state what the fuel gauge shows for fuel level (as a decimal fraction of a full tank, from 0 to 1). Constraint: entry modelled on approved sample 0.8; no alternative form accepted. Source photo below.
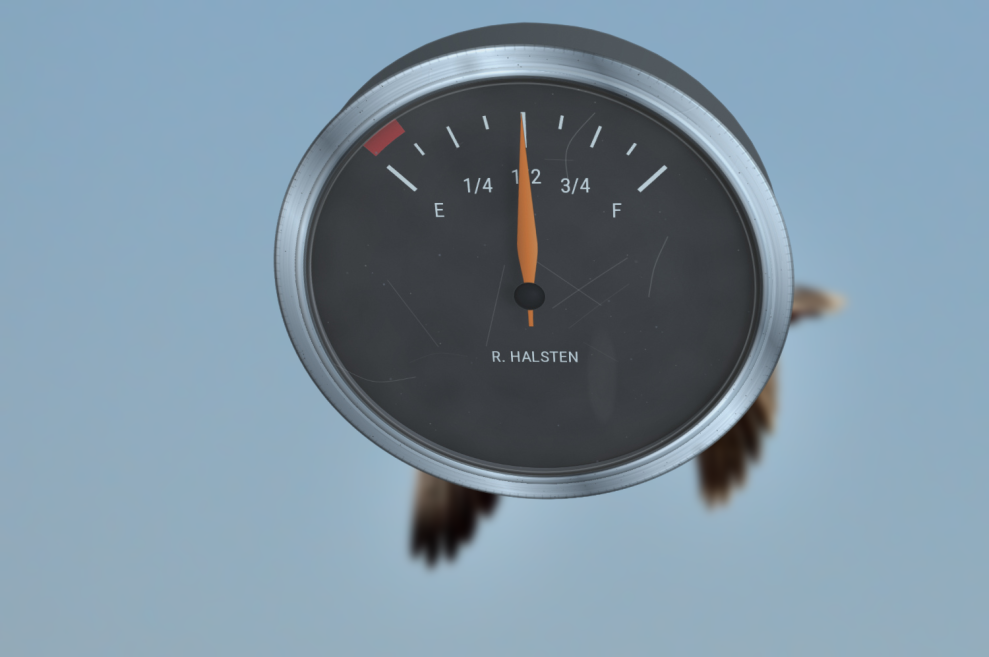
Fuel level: 0.5
